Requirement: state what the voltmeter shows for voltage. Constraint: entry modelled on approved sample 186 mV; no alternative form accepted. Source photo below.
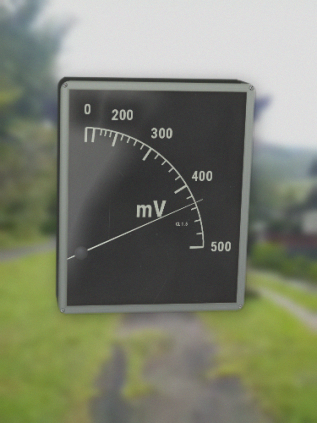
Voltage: 430 mV
